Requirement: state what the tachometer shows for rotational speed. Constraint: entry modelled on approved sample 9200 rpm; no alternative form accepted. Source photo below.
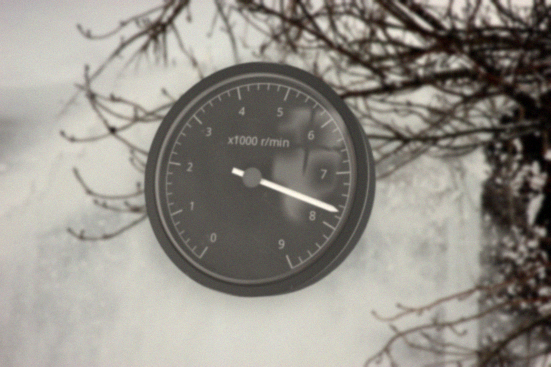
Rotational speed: 7700 rpm
